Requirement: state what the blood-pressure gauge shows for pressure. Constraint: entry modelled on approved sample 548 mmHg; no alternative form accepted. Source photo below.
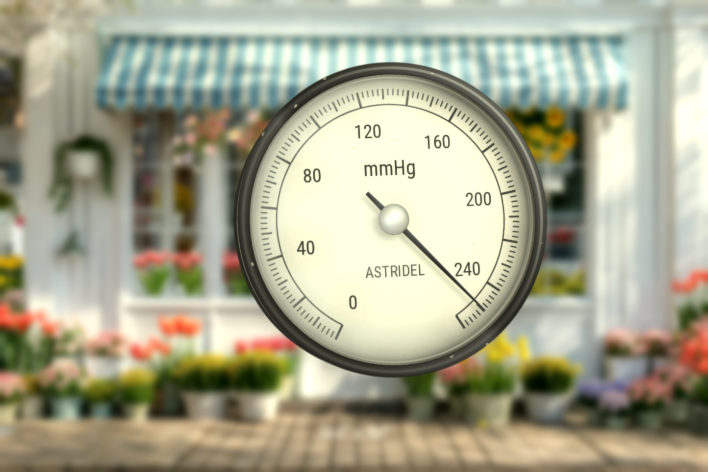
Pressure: 250 mmHg
